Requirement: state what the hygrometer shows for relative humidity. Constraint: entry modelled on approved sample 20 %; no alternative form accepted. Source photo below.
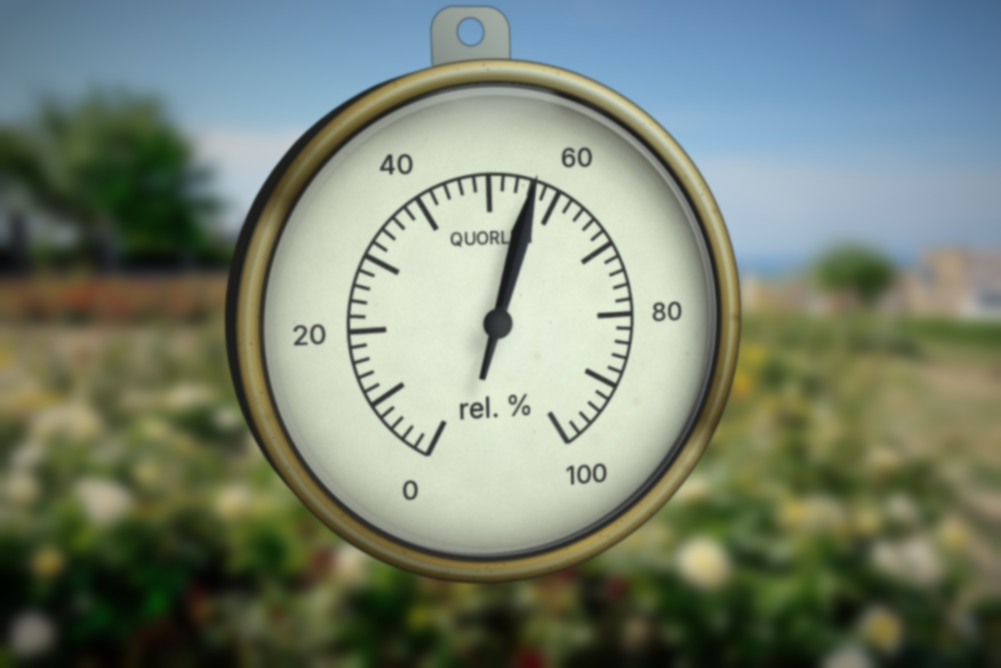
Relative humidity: 56 %
